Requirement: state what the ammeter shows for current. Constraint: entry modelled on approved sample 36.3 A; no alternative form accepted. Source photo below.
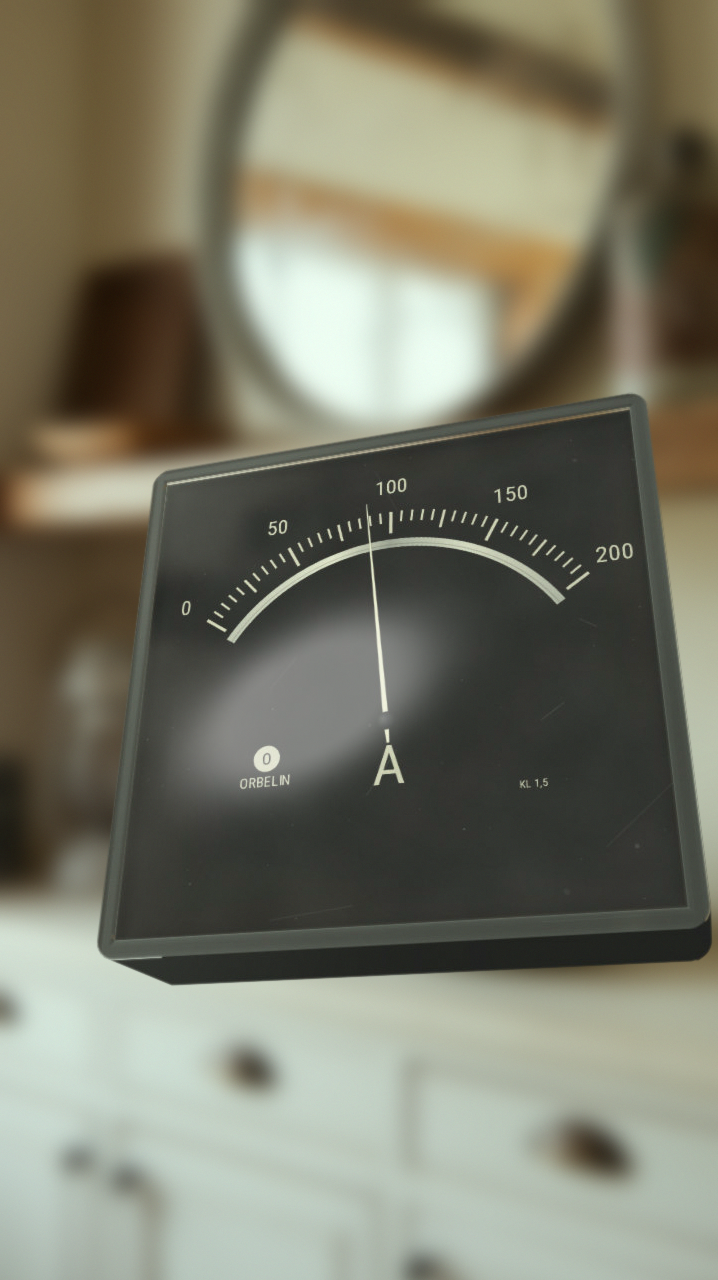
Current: 90 A
